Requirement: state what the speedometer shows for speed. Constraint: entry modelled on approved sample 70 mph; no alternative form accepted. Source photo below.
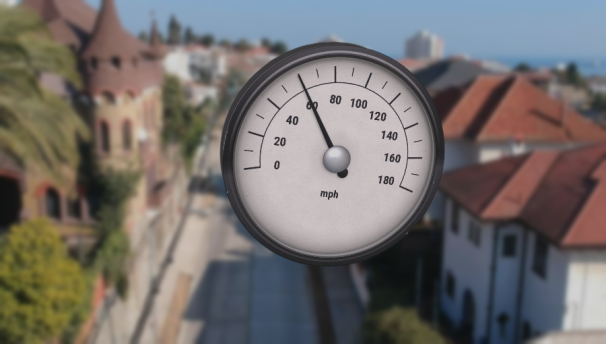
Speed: 60 mph
